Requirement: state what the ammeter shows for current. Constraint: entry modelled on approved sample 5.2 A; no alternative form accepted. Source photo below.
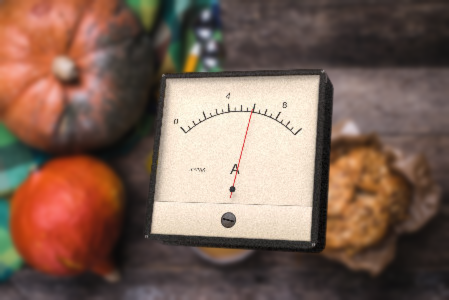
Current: 6 A
